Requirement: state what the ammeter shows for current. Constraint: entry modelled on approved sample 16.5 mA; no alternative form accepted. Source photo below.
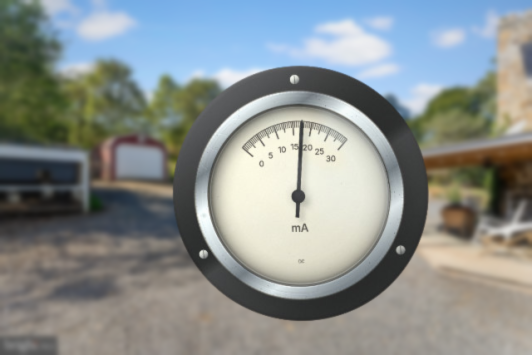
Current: 17.5 mA
